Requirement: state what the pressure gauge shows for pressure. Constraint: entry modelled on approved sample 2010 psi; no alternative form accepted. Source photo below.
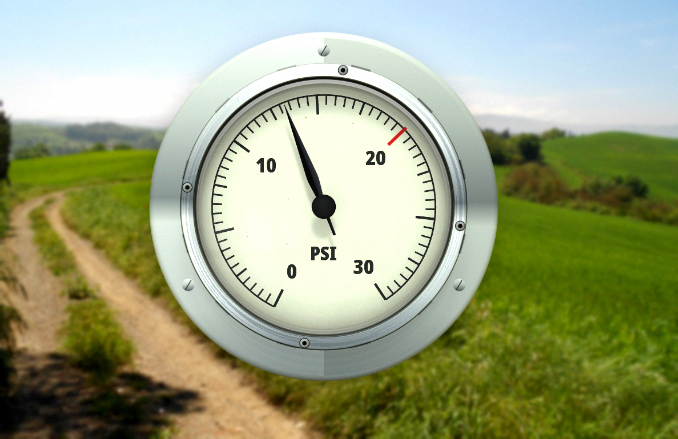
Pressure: 13.25 psi
